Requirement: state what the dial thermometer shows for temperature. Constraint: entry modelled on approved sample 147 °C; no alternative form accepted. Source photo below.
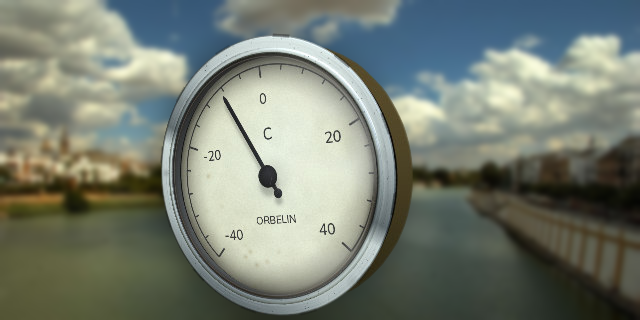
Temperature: -8 °C
